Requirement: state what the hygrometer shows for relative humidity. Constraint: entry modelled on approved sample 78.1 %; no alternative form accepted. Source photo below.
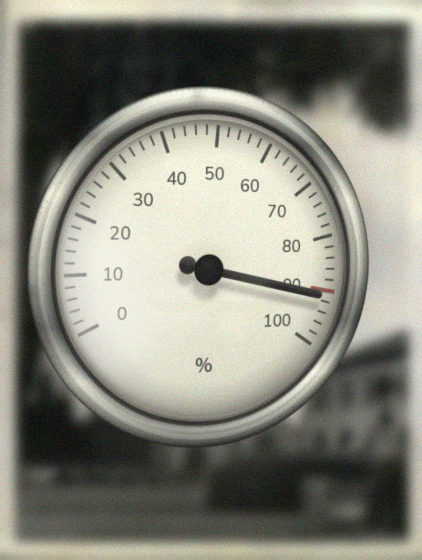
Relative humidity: 91 %
